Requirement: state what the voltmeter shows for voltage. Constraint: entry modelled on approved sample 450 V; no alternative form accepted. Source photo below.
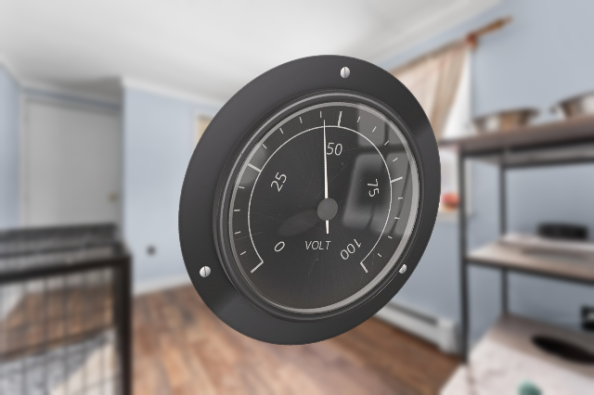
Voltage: 45 V
